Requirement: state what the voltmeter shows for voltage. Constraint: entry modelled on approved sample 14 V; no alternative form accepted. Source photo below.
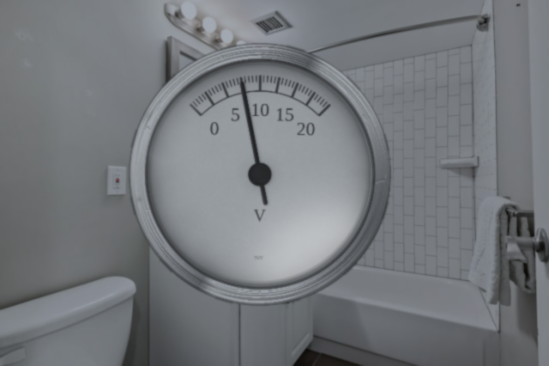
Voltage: 7.5 V
